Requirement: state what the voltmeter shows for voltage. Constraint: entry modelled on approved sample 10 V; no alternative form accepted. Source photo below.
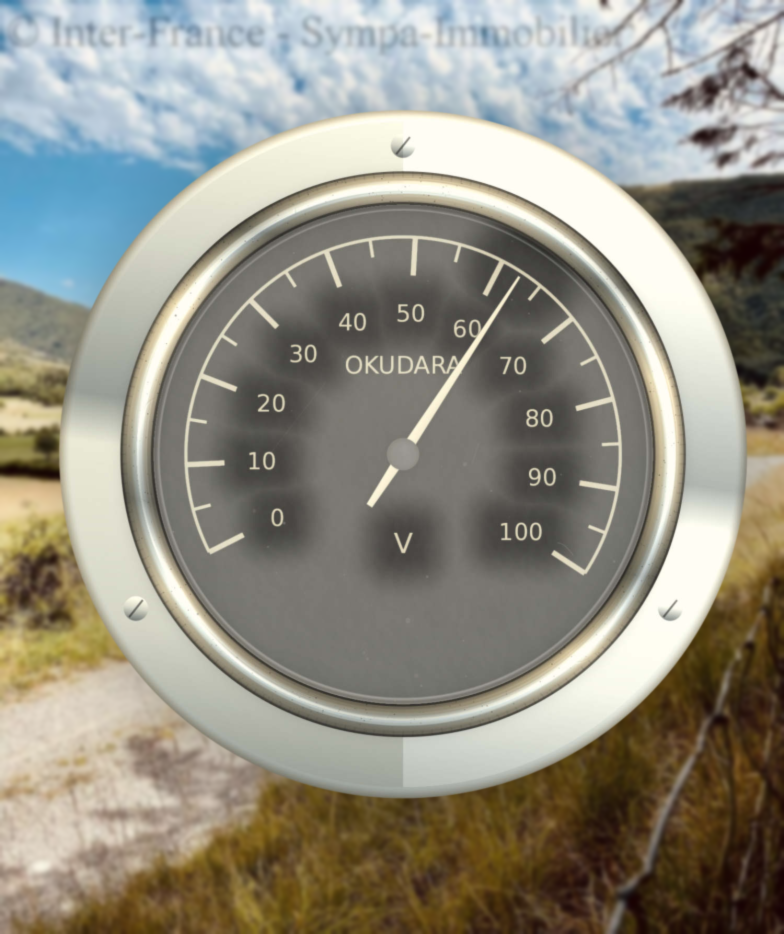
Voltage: 62.5 V
